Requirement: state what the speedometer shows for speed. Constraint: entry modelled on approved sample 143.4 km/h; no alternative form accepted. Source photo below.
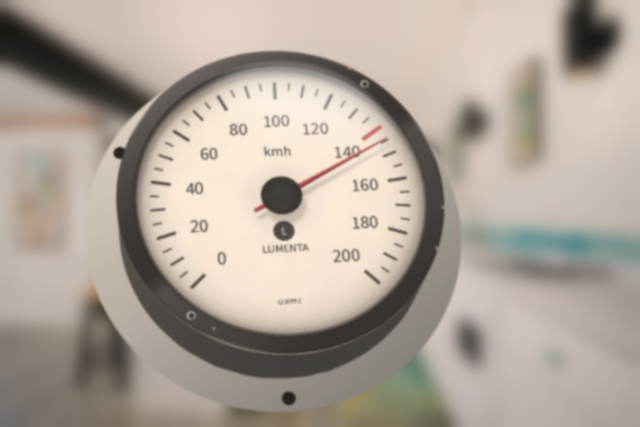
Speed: 145 km/h
